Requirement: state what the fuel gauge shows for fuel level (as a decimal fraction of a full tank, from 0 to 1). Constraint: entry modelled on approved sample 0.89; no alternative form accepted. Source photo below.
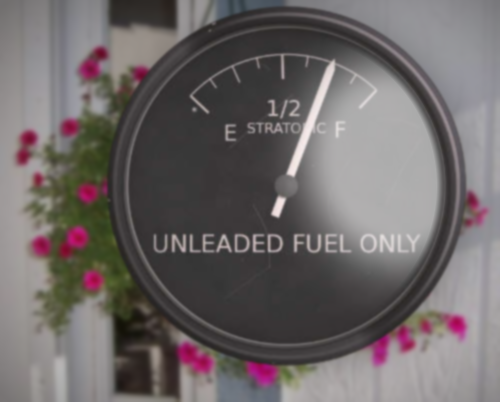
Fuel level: 0.75
